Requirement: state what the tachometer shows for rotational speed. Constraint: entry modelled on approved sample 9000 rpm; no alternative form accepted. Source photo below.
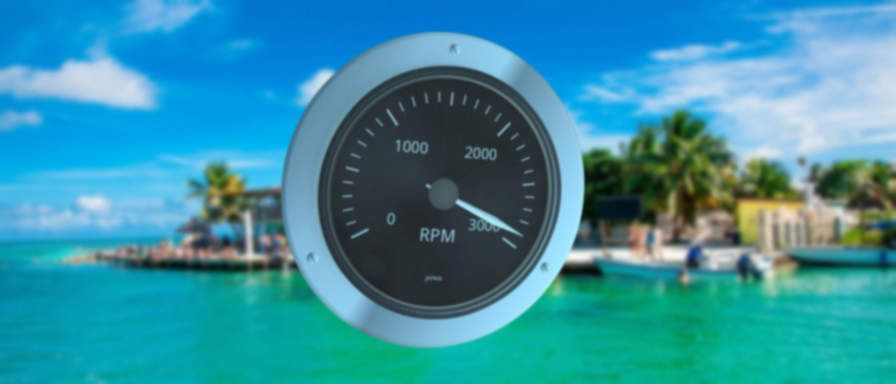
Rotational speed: 2900 rpm
